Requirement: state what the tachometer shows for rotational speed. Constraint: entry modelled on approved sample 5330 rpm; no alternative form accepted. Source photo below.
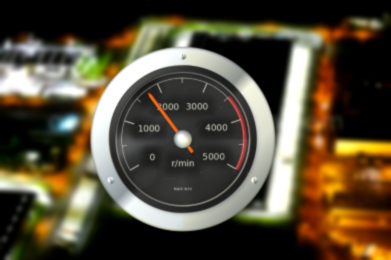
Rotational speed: 1750 rpm
